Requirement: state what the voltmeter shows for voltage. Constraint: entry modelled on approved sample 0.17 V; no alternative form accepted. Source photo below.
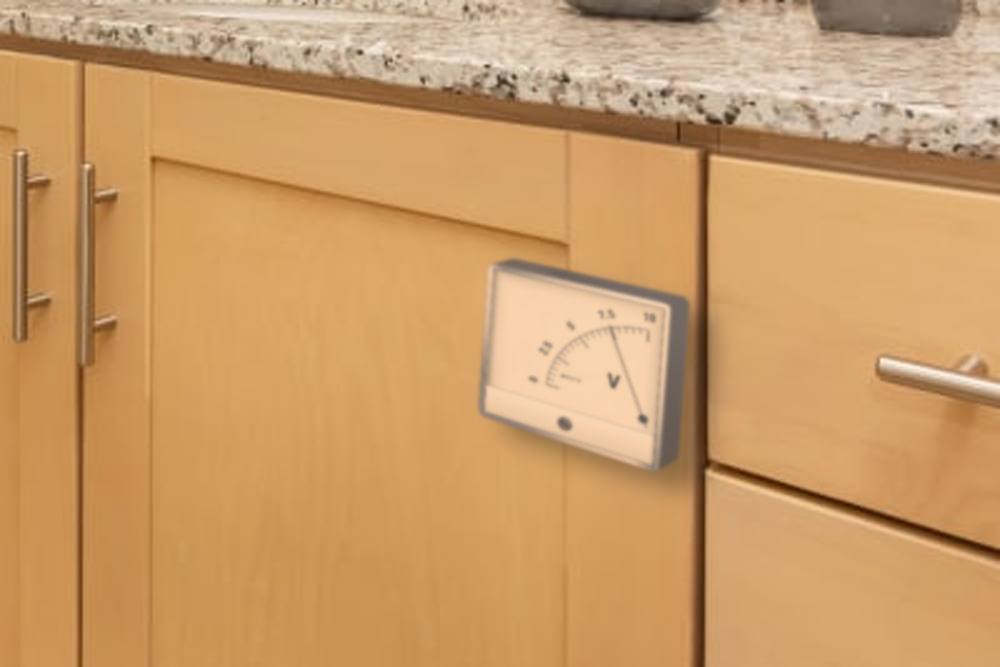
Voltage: 7.5 V
